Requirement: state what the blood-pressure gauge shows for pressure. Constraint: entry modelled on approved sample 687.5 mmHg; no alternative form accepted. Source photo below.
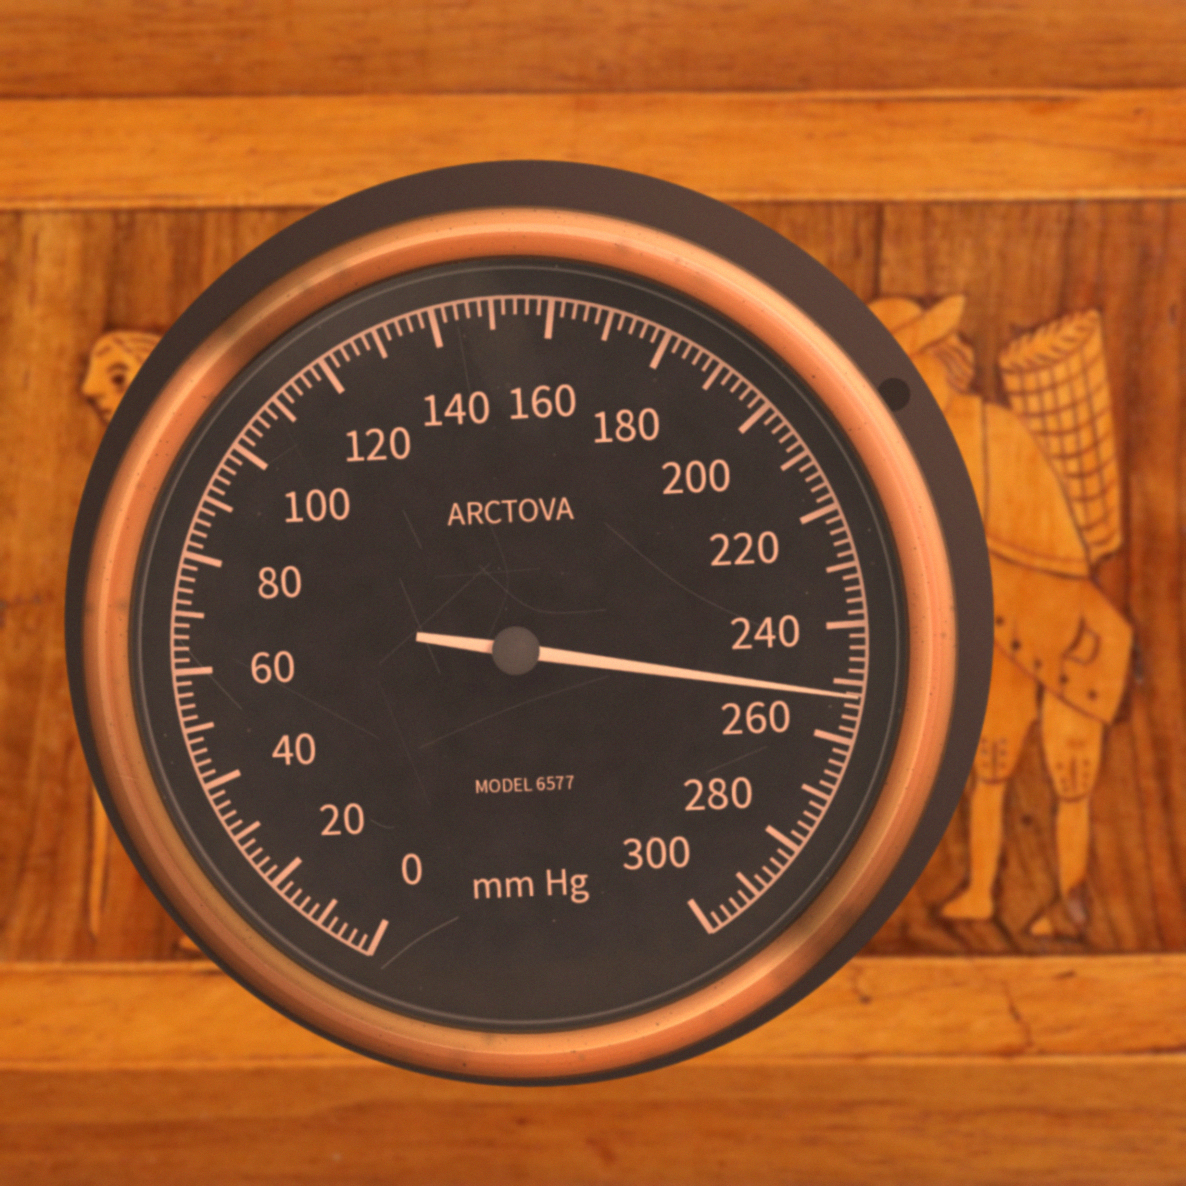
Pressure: 252 mmHg
